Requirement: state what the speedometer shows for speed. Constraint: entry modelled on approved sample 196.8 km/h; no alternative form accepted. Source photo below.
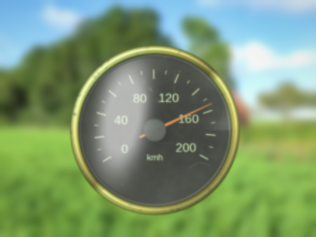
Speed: 155 km/h
